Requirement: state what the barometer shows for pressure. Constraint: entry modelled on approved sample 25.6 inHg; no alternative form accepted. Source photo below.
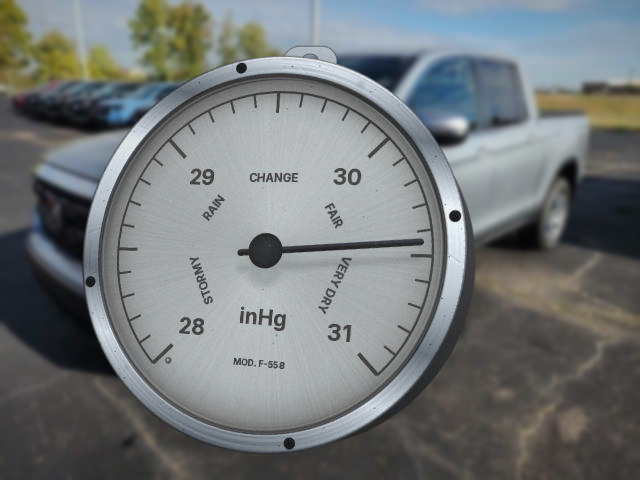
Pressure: 30.45 inHg
